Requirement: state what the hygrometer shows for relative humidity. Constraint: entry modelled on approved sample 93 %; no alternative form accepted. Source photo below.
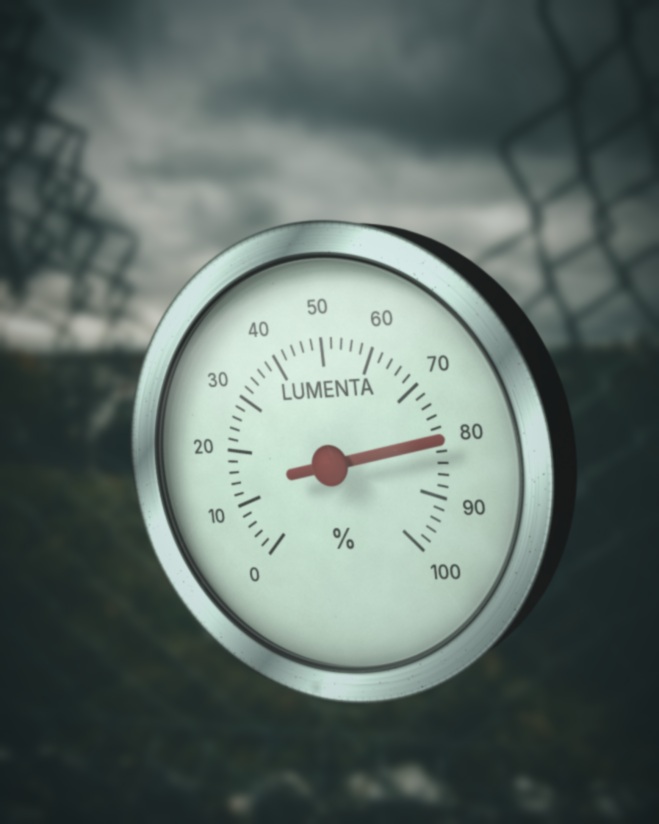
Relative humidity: 80 %
